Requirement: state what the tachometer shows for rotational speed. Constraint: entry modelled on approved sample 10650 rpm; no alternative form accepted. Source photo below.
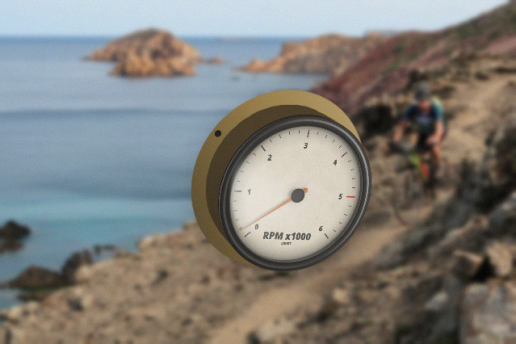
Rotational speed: 200 rpm
